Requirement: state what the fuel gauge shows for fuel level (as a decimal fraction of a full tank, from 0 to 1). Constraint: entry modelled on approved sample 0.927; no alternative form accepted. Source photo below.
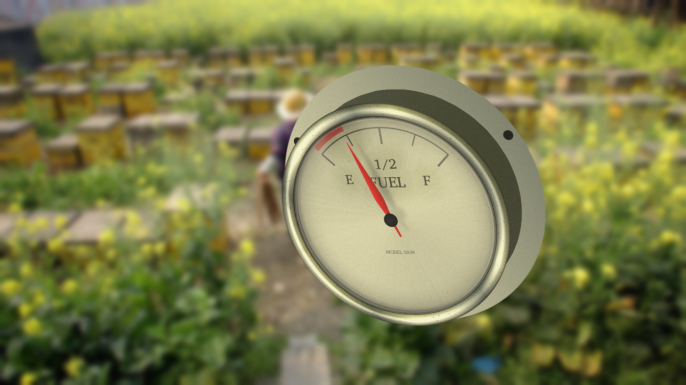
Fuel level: 0.25
